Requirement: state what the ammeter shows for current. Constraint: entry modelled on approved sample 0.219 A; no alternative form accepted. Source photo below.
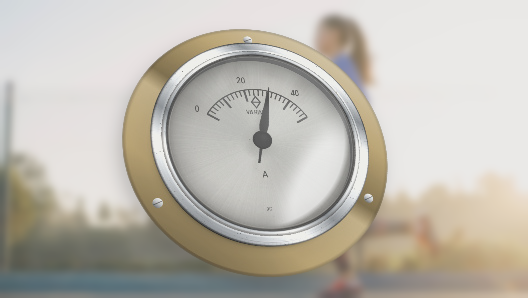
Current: 30 A
